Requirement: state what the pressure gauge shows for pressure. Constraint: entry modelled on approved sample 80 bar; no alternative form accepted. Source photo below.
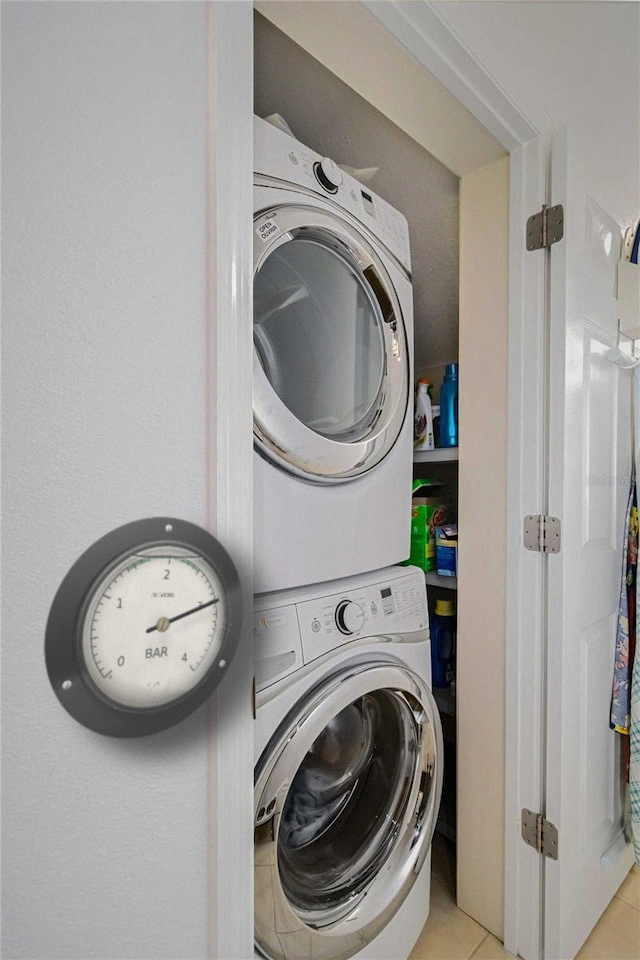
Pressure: 3 bar
